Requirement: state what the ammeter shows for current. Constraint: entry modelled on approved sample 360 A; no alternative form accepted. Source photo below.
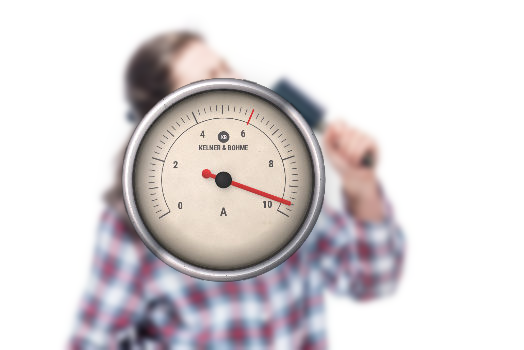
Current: 9.6 A
